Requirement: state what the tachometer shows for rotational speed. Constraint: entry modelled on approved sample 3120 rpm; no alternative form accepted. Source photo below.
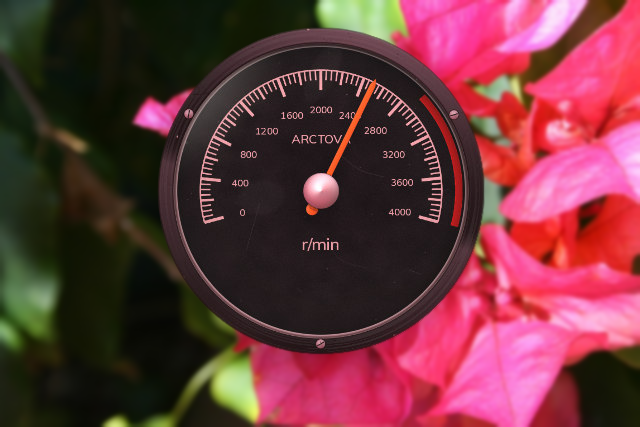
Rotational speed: 2500 rpm
